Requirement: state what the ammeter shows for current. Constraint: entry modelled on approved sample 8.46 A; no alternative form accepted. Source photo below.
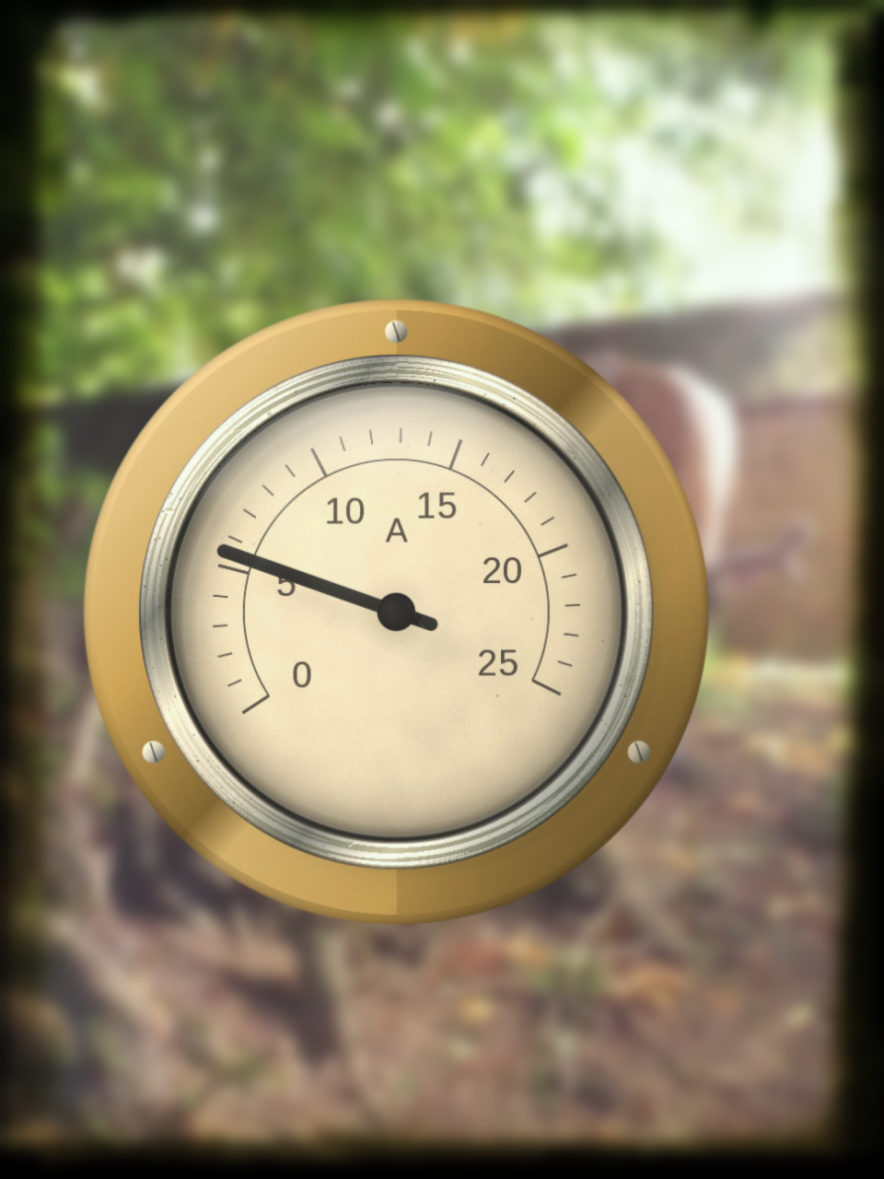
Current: 5.5 A
